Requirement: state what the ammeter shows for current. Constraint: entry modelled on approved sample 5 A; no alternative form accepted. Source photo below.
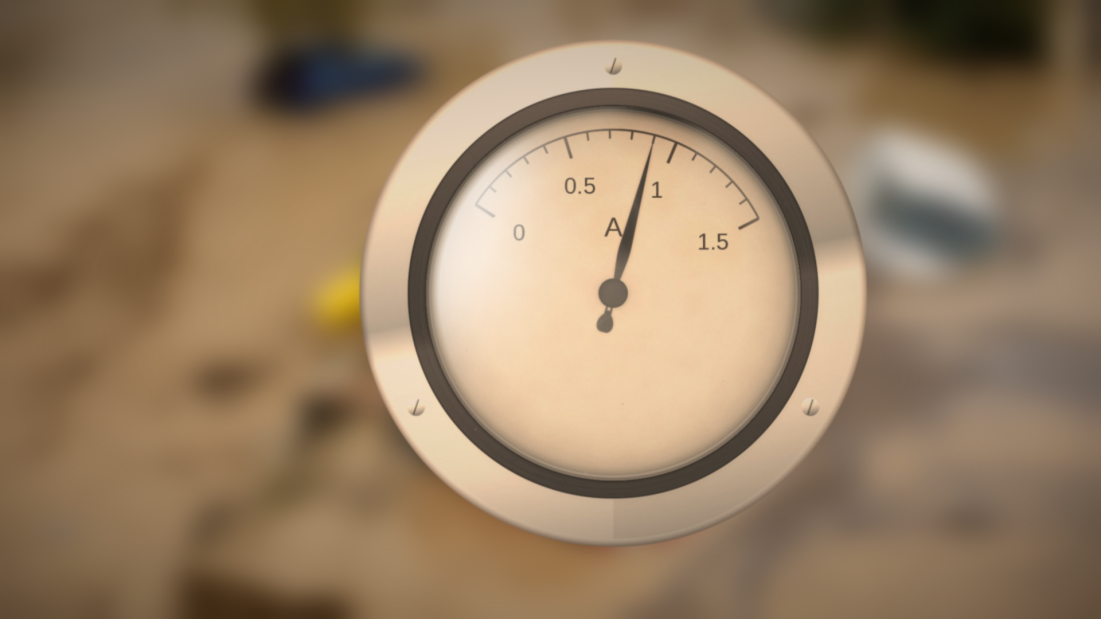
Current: 0.9 A
